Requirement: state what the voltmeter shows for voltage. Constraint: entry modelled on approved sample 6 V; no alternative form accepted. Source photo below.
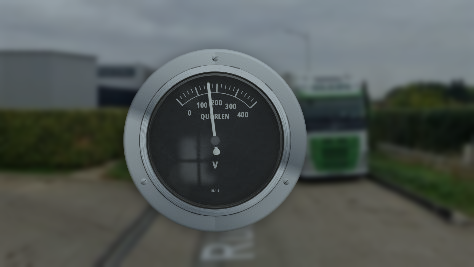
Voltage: 160 V
